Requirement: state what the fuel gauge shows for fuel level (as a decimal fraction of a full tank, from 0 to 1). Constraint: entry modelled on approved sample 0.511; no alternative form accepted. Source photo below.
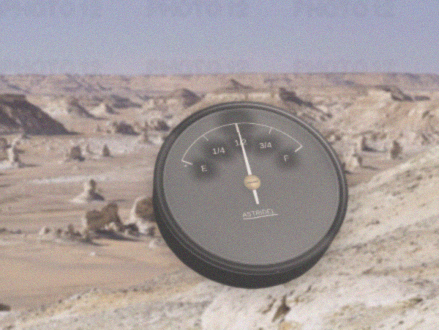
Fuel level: 0.5
